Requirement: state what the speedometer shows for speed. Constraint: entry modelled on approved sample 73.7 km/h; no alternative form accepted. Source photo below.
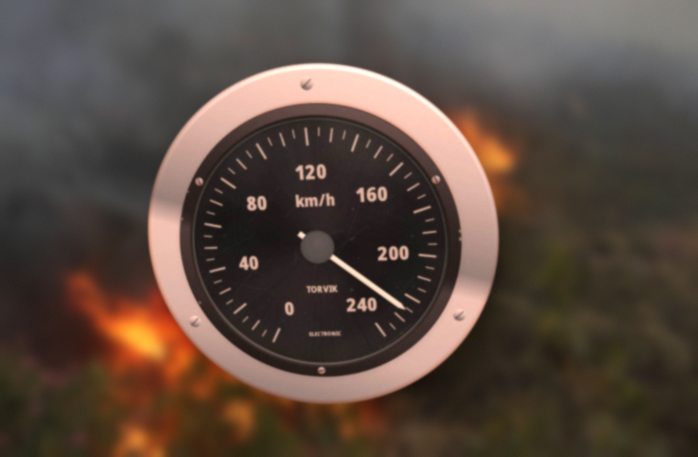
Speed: 225 km/h
